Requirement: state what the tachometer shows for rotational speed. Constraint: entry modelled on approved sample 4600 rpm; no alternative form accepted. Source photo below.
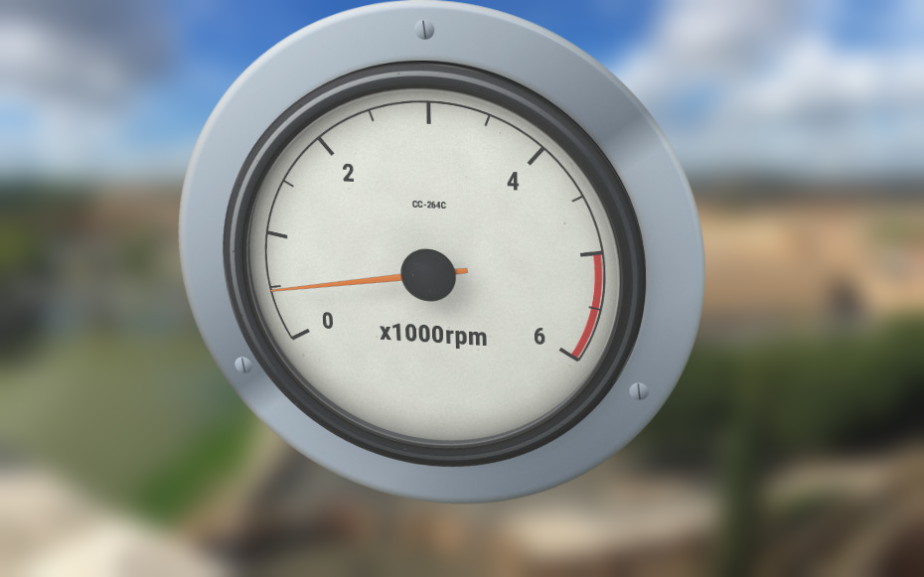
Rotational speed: 500 rpm
